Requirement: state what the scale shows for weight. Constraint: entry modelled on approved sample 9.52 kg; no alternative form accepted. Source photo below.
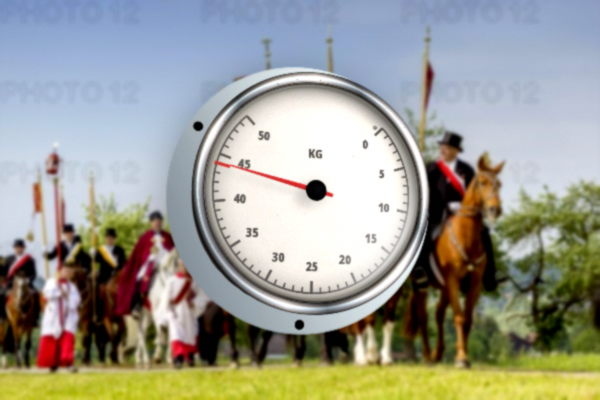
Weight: 44 kg
